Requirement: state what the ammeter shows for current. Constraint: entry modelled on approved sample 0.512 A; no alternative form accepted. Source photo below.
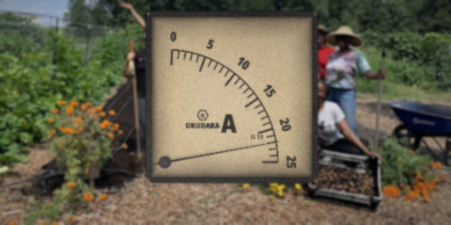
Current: 22 A
